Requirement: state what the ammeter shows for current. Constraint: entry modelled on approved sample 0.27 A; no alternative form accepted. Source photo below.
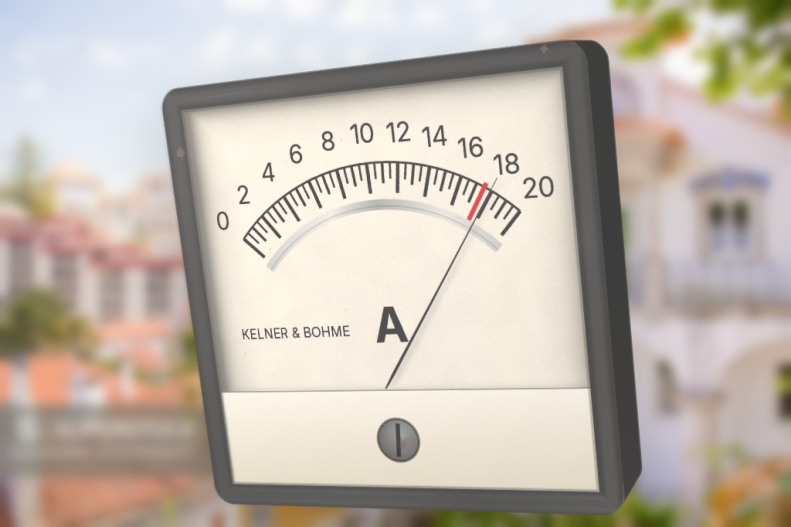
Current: 18 A
